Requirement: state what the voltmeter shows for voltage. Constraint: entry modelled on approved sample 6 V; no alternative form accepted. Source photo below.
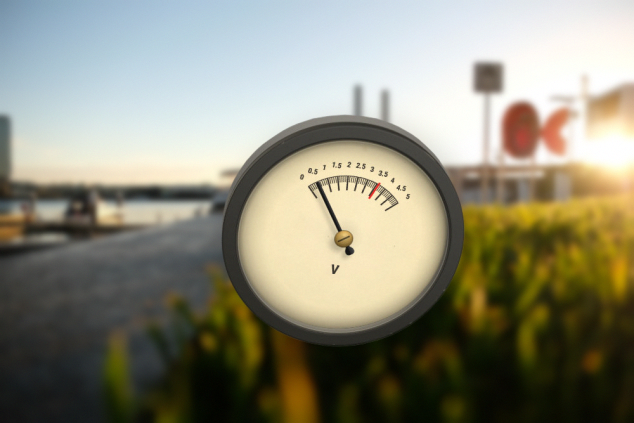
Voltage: 0.5 V
